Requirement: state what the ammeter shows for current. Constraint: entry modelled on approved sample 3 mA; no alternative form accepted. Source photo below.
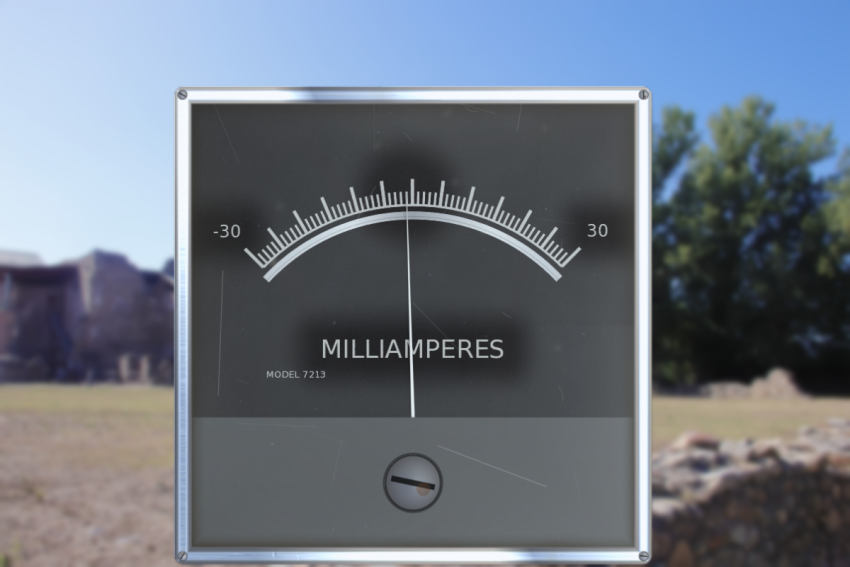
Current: -1 mA
